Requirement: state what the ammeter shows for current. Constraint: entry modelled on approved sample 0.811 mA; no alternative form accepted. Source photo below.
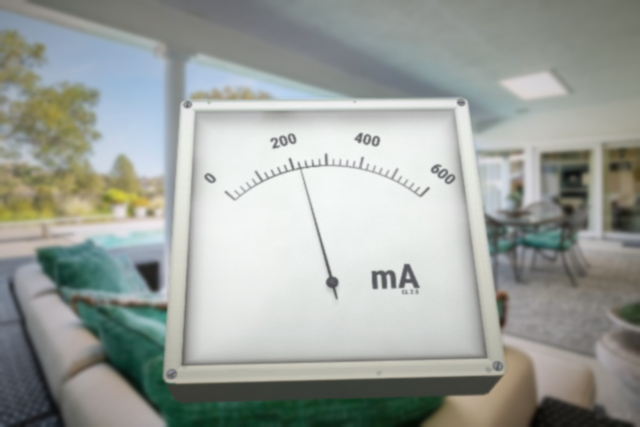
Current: 220 mA
